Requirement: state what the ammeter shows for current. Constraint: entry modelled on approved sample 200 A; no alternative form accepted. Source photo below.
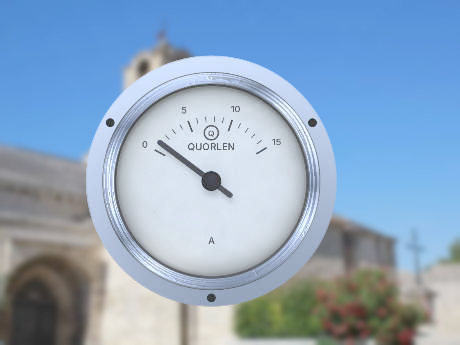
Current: 1 A
